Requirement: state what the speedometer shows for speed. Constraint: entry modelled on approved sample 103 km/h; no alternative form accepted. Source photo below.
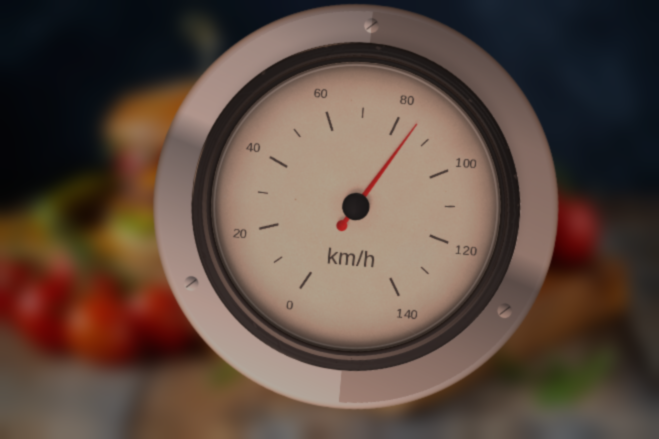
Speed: 85 km/h
